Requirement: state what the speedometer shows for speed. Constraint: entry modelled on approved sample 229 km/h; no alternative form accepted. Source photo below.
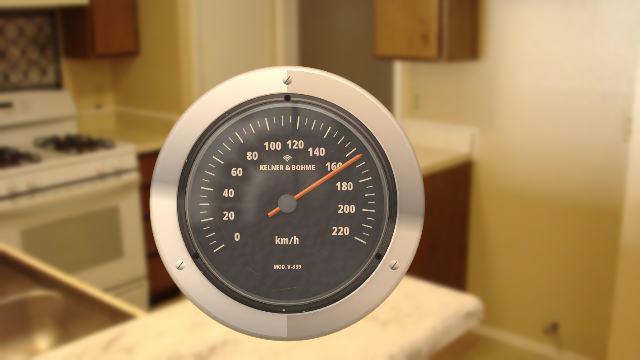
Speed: 165 km/h
